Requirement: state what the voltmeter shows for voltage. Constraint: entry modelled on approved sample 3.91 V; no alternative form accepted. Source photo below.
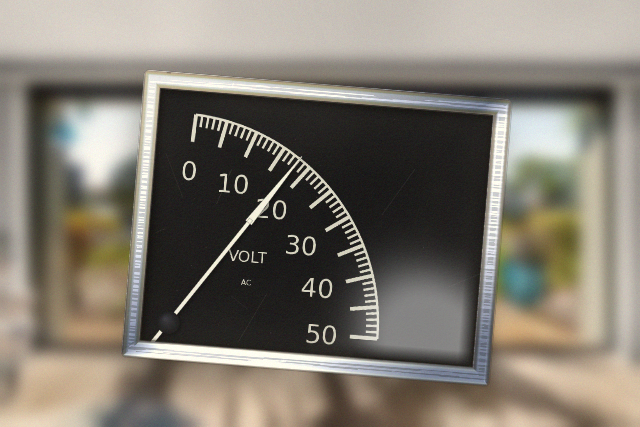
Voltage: 18 V
